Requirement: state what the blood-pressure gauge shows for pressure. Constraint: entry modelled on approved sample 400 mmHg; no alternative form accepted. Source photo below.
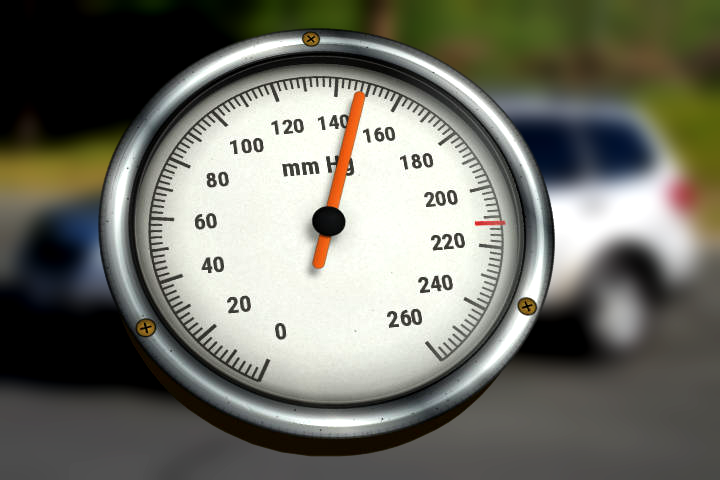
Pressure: 148 mmHg
